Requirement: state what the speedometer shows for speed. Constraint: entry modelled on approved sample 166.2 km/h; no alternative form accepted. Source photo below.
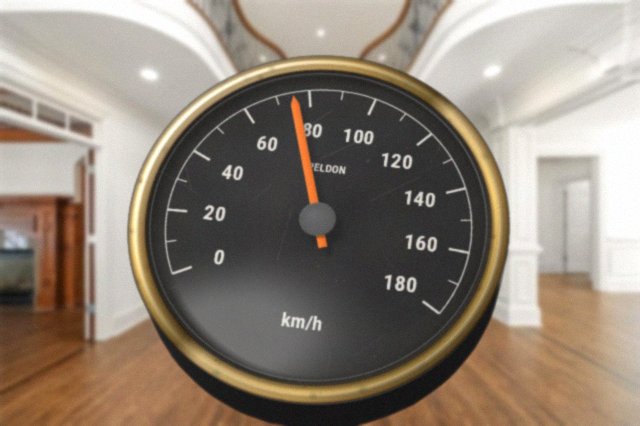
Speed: 75 km/h
